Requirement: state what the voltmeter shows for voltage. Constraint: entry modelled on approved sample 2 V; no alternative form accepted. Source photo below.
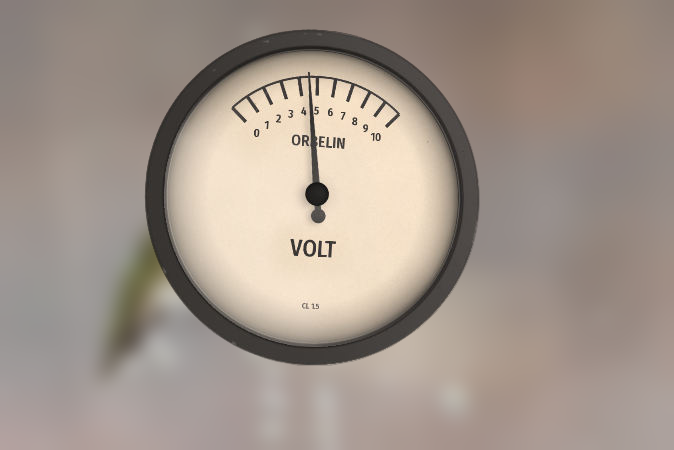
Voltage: 4.5 V
